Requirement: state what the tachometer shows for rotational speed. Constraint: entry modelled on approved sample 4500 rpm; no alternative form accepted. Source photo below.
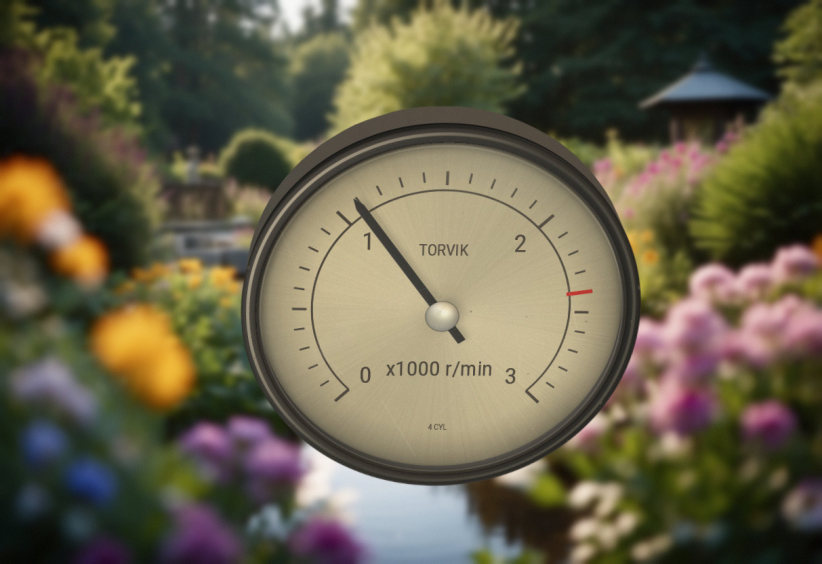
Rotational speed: 1100 rpm
